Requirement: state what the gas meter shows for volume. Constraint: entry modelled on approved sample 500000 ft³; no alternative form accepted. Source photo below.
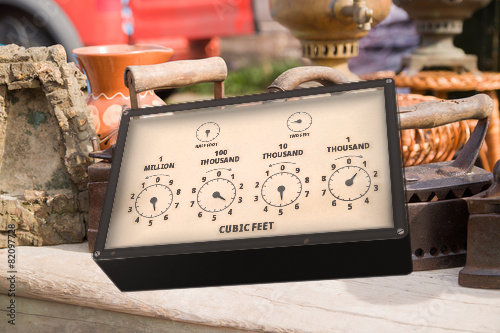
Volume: 535100 ft³
